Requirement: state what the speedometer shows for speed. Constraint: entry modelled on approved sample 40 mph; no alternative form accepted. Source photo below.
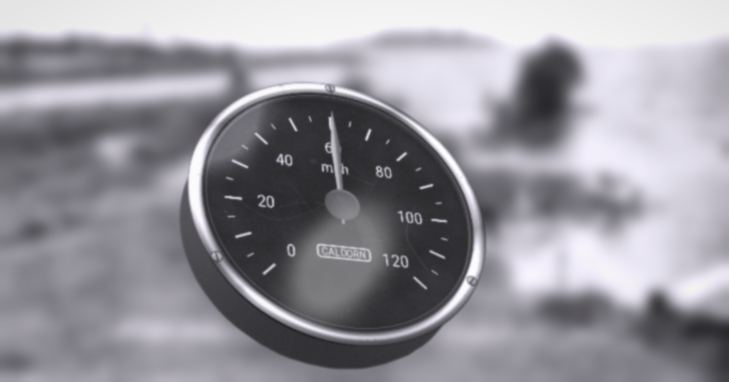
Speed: 60 mph
